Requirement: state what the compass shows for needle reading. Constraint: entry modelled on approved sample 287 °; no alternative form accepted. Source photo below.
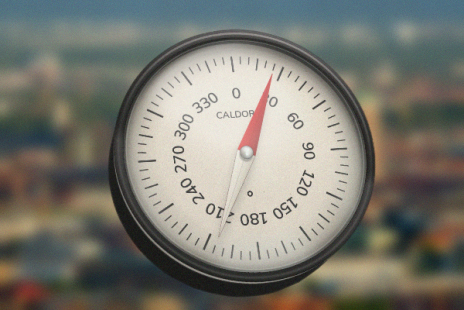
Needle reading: 25 °
